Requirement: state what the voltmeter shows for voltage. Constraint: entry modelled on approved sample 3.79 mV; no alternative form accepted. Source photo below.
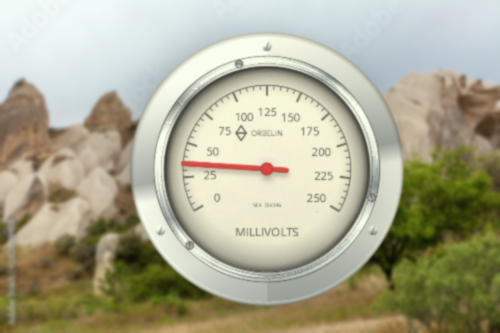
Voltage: 35 mV
